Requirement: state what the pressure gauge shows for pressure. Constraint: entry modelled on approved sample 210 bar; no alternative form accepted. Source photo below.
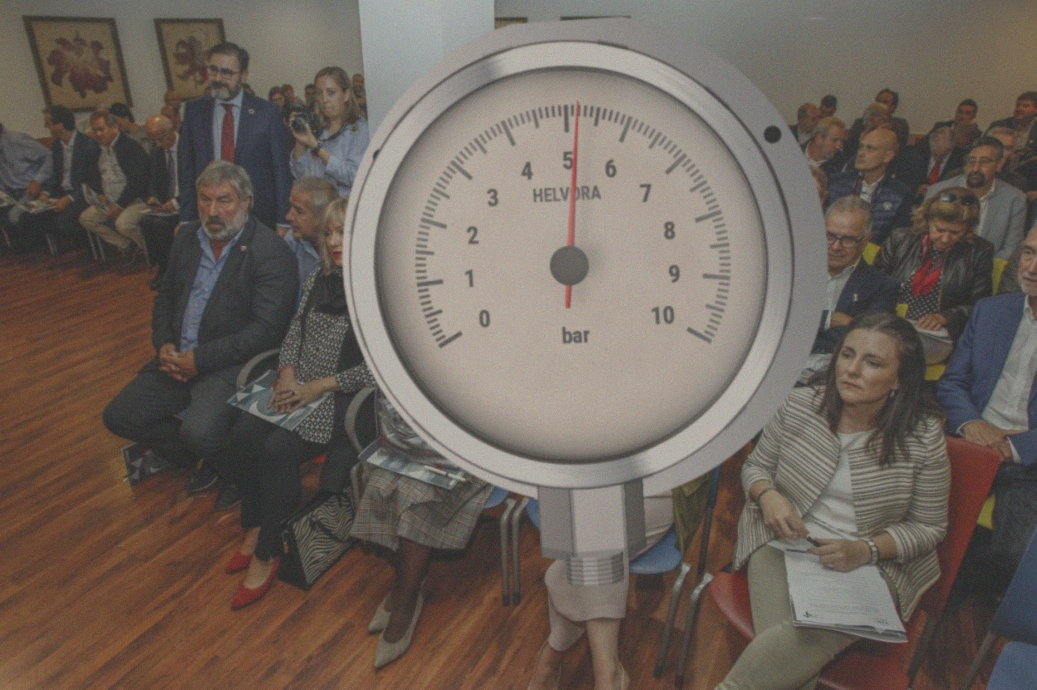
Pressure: 5.2 bar
